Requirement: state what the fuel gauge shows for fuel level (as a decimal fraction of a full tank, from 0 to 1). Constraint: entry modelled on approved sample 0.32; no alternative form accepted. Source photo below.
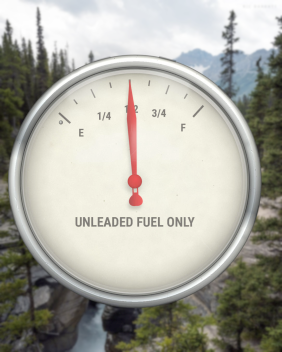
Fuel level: 0.5
